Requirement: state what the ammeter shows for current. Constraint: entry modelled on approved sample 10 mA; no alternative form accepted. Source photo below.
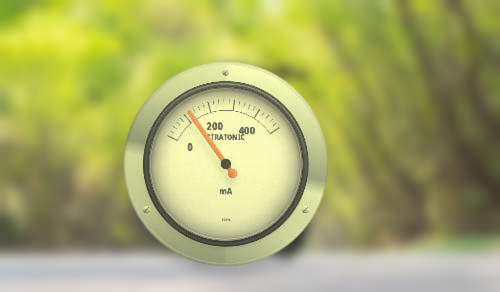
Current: 120 mA
